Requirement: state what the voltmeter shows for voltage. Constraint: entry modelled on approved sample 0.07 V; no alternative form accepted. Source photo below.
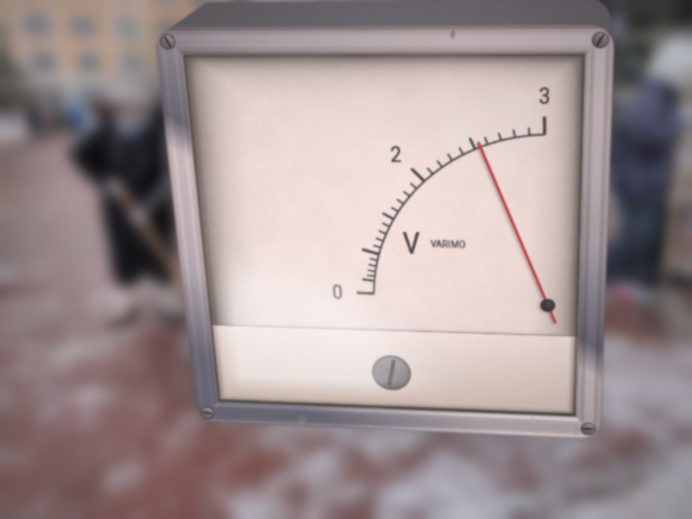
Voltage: 2.55 V
